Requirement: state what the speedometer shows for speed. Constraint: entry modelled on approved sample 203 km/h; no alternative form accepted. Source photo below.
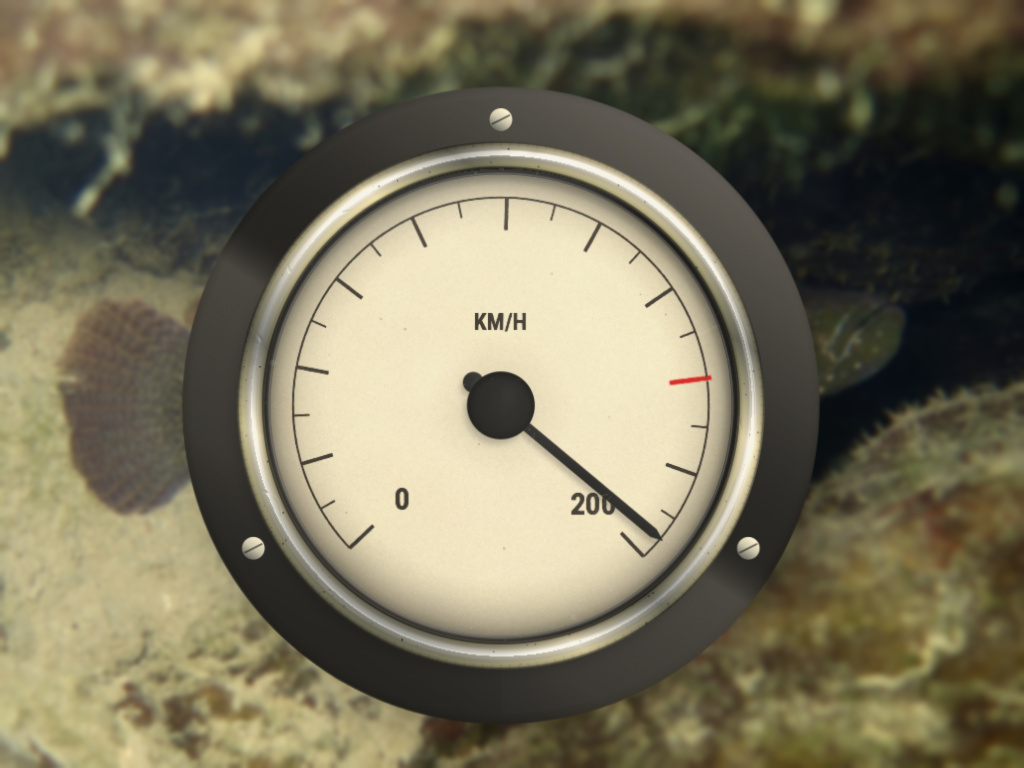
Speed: 195 km/h
